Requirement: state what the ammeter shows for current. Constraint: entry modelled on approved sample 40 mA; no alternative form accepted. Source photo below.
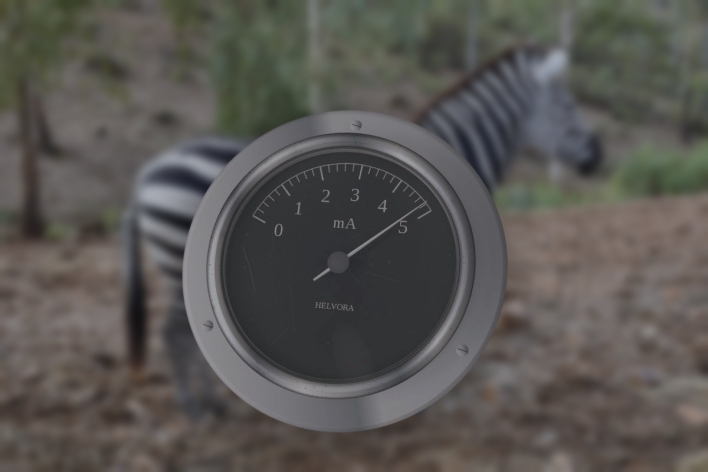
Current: 4.8 mA
